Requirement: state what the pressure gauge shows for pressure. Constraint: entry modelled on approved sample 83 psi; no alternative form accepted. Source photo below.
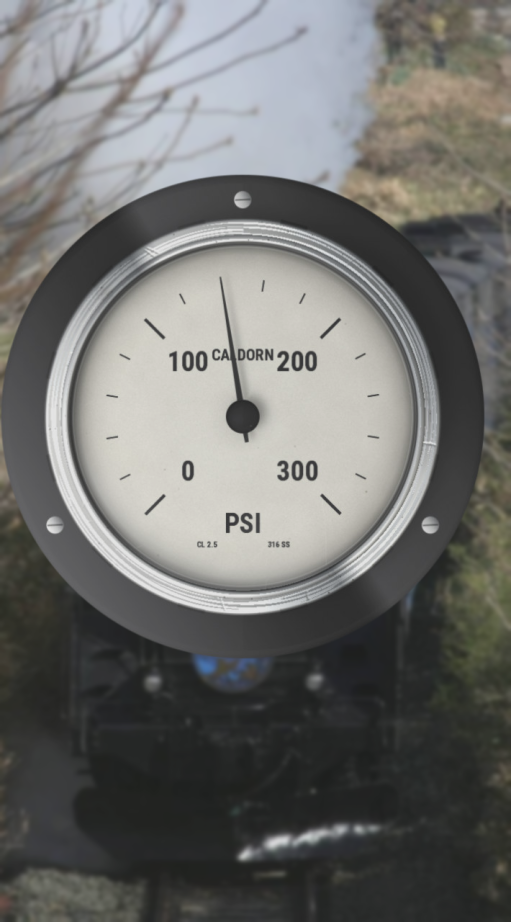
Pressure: 140 psi
